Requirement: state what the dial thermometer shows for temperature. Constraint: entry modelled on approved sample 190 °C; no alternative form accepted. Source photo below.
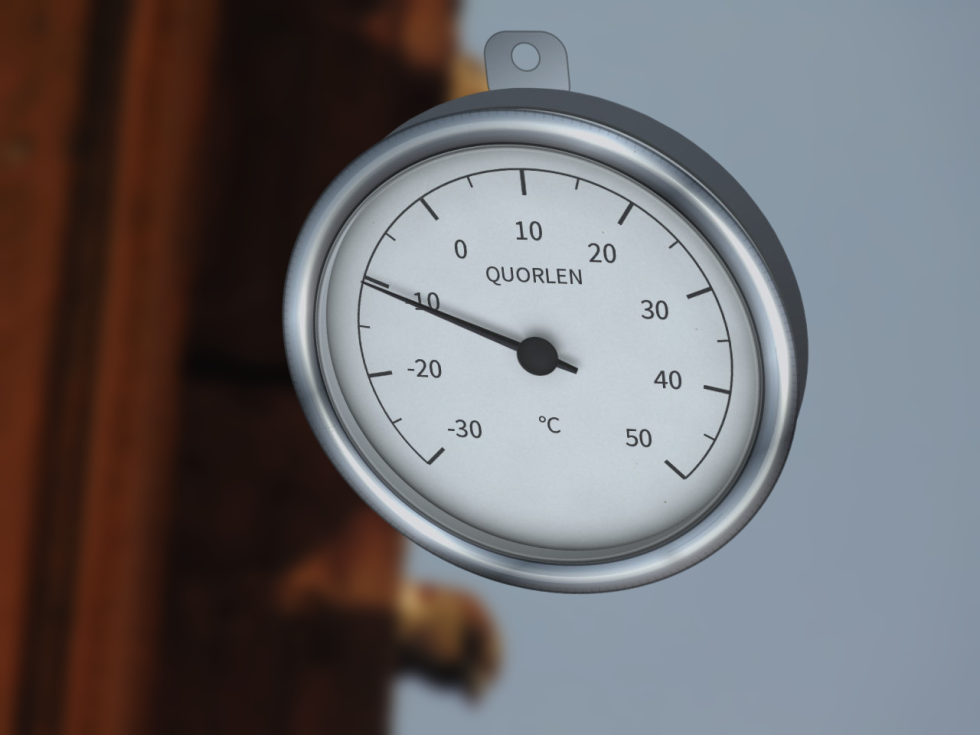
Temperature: -10 °C
